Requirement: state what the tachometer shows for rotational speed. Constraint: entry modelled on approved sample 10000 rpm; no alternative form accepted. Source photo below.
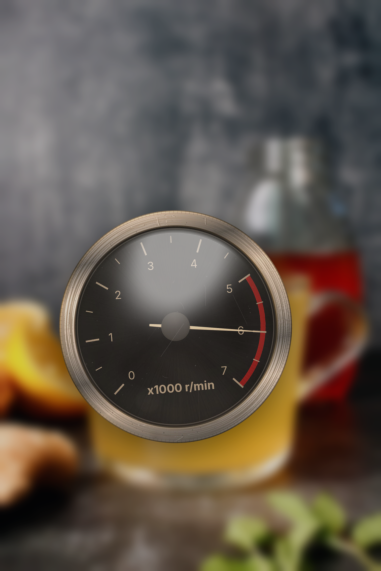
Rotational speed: 6000 rpm
